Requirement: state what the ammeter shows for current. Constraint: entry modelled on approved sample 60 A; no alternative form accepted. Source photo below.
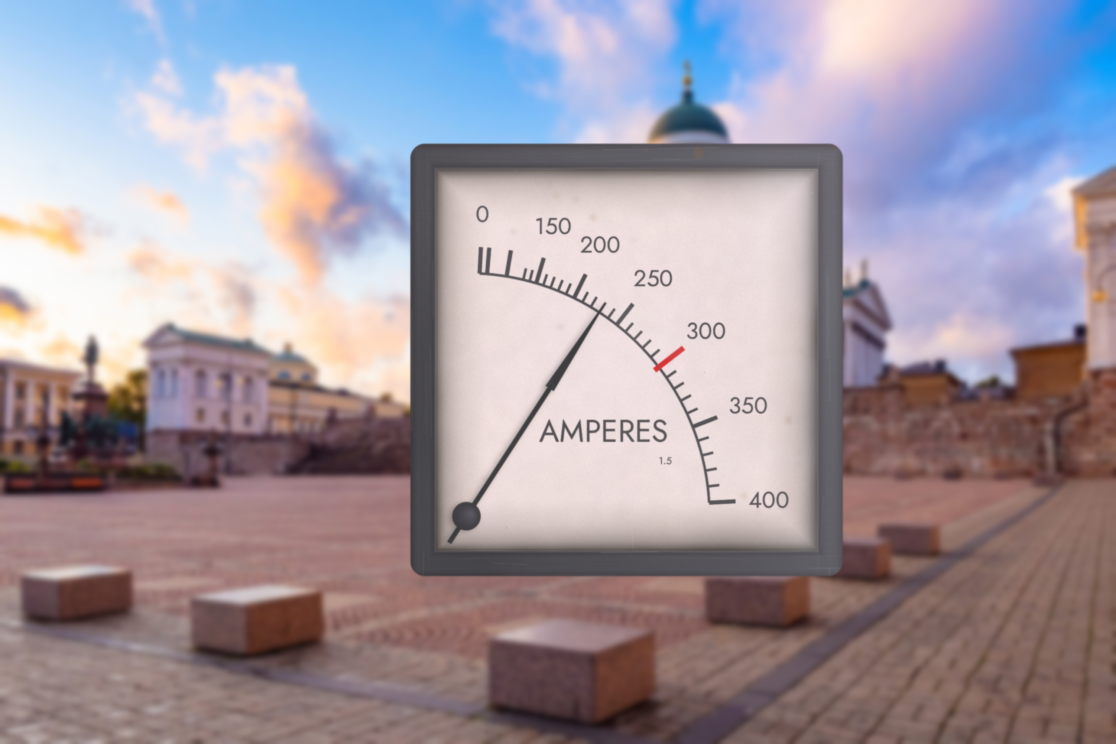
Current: 230 A
